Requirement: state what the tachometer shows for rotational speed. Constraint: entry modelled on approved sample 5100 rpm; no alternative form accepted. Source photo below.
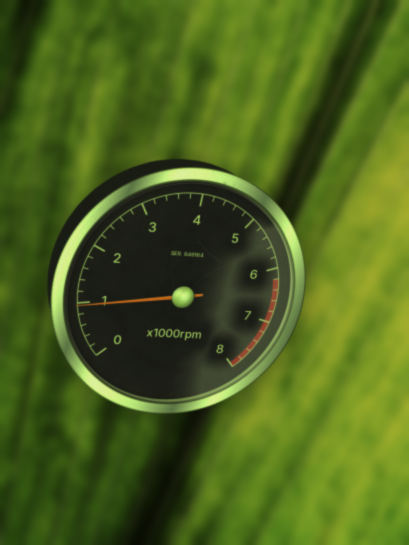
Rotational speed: 1000 rpm
